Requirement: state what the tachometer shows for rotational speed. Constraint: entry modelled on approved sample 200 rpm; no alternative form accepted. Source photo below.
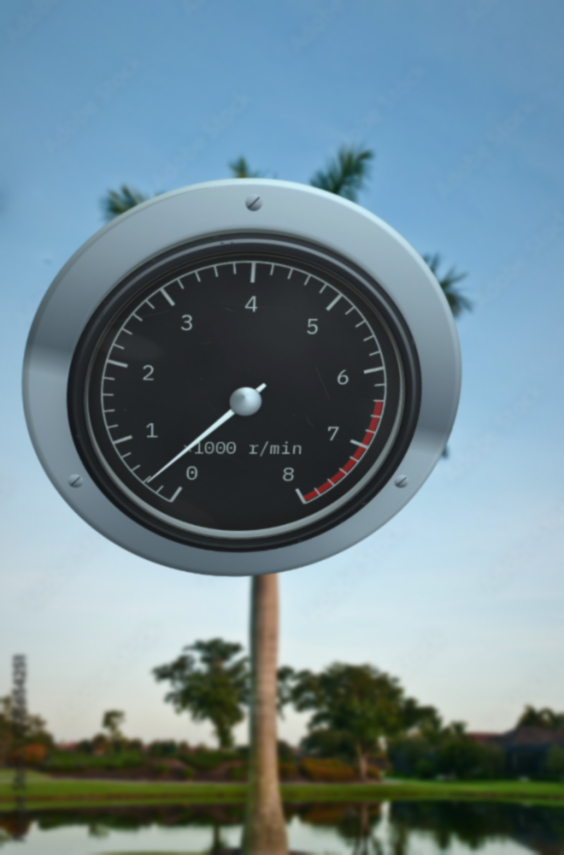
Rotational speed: 400 rpm
